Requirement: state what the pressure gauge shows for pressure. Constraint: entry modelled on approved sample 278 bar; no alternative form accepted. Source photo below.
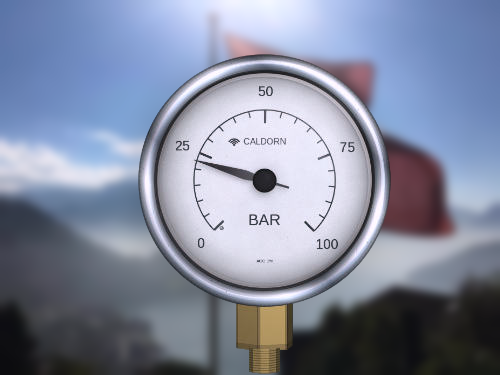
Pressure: 22.5 bar
